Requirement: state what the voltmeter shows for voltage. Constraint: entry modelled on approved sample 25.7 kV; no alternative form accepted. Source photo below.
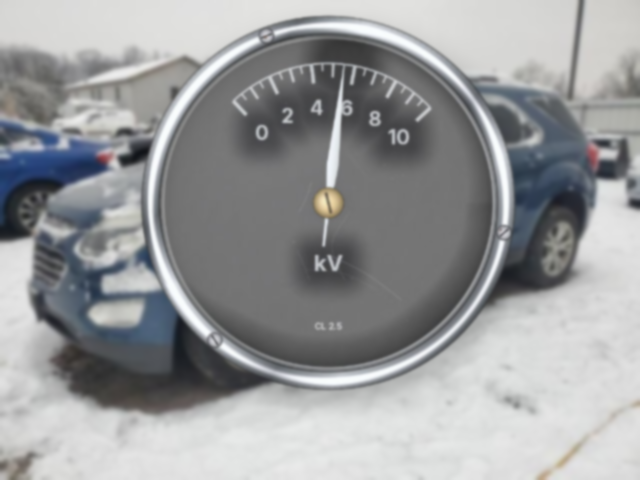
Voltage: 5.5 kV
